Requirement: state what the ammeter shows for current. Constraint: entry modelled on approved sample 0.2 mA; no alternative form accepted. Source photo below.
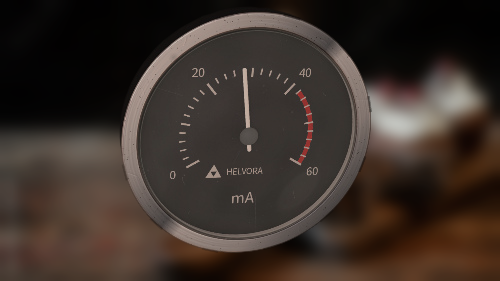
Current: 28 mA
